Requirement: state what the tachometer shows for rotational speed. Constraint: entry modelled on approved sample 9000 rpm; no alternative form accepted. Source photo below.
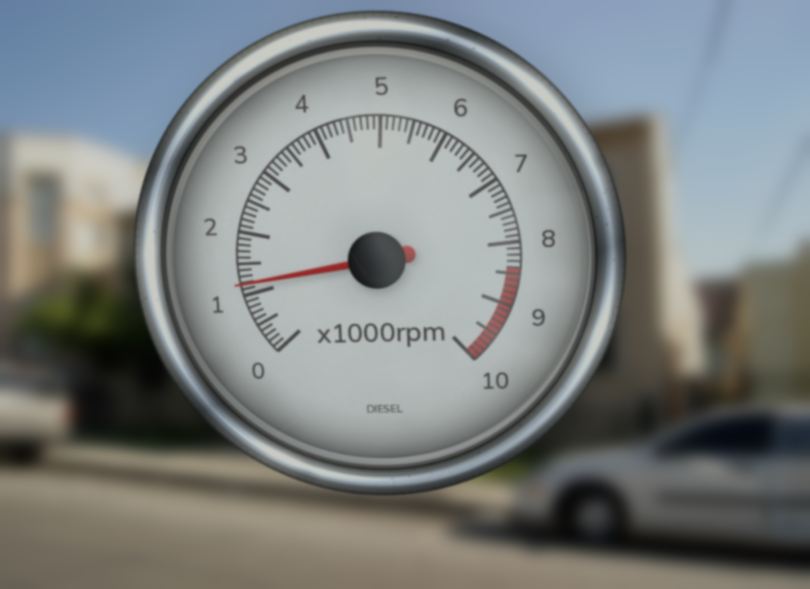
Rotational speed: 1200 rpm
